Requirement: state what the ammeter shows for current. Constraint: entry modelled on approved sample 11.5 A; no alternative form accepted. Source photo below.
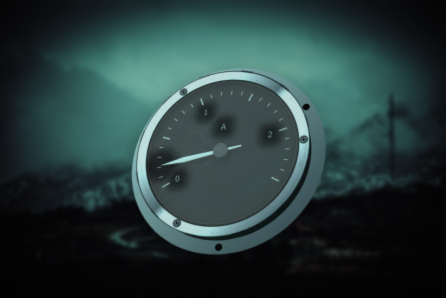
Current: 0.2 A
